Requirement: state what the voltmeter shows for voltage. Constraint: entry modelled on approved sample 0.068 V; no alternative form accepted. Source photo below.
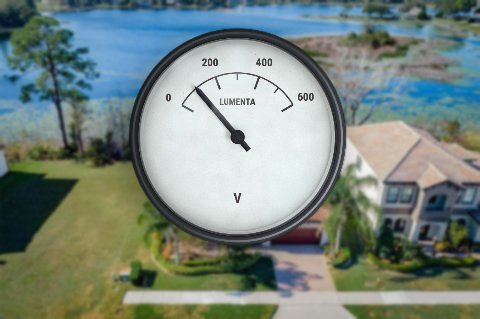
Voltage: 100 V
